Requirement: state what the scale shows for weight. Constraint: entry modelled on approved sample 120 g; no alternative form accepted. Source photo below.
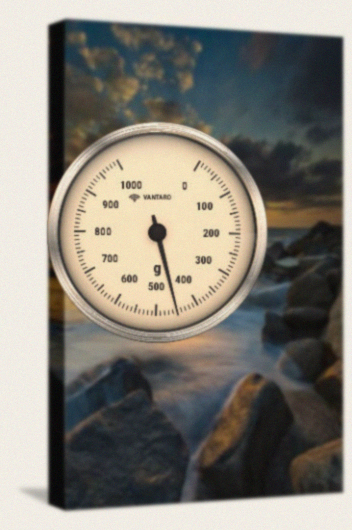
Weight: 450 g
